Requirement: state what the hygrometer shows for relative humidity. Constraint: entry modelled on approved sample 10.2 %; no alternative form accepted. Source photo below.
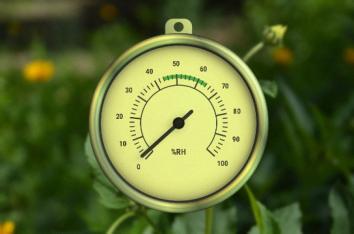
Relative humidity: 2 %
